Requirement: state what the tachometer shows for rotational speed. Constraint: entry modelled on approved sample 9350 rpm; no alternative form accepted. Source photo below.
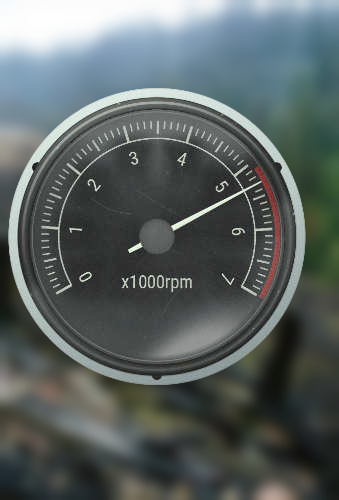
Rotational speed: 5300 rpm
